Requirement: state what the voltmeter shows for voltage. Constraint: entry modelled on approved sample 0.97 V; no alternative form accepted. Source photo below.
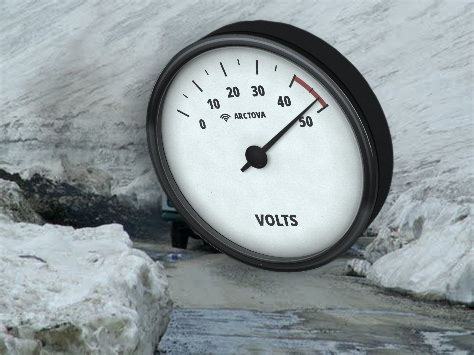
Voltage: 47.5 V
